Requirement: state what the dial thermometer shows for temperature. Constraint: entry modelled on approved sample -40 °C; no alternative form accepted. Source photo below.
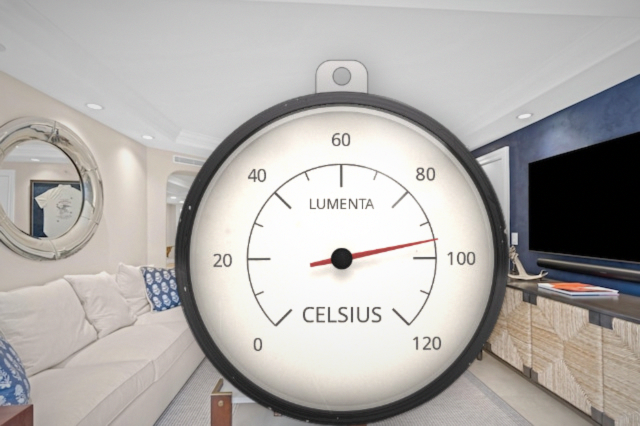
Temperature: 95 °C
